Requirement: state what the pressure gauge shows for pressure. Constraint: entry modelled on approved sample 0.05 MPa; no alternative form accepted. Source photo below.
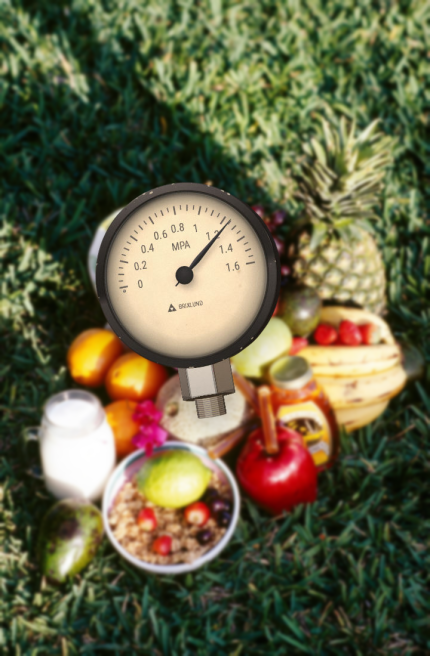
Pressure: 1.25 MPa
